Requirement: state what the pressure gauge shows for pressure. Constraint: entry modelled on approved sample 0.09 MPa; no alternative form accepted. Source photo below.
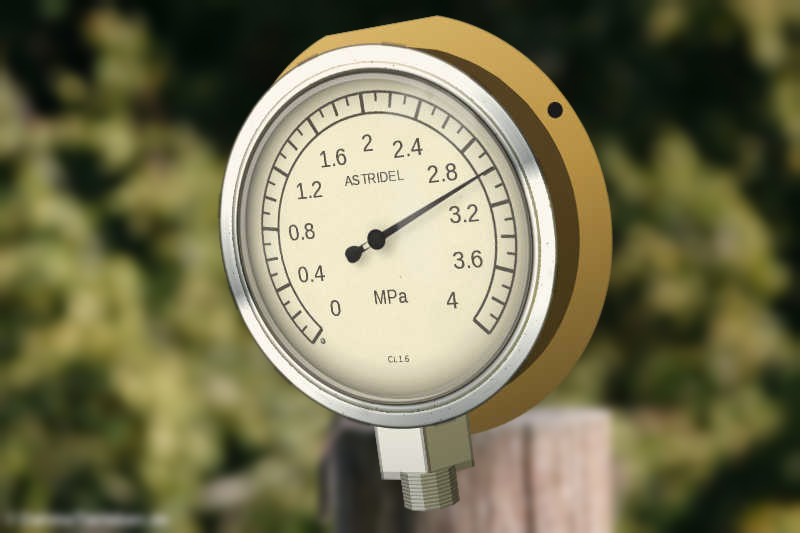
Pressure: 3 MPa
